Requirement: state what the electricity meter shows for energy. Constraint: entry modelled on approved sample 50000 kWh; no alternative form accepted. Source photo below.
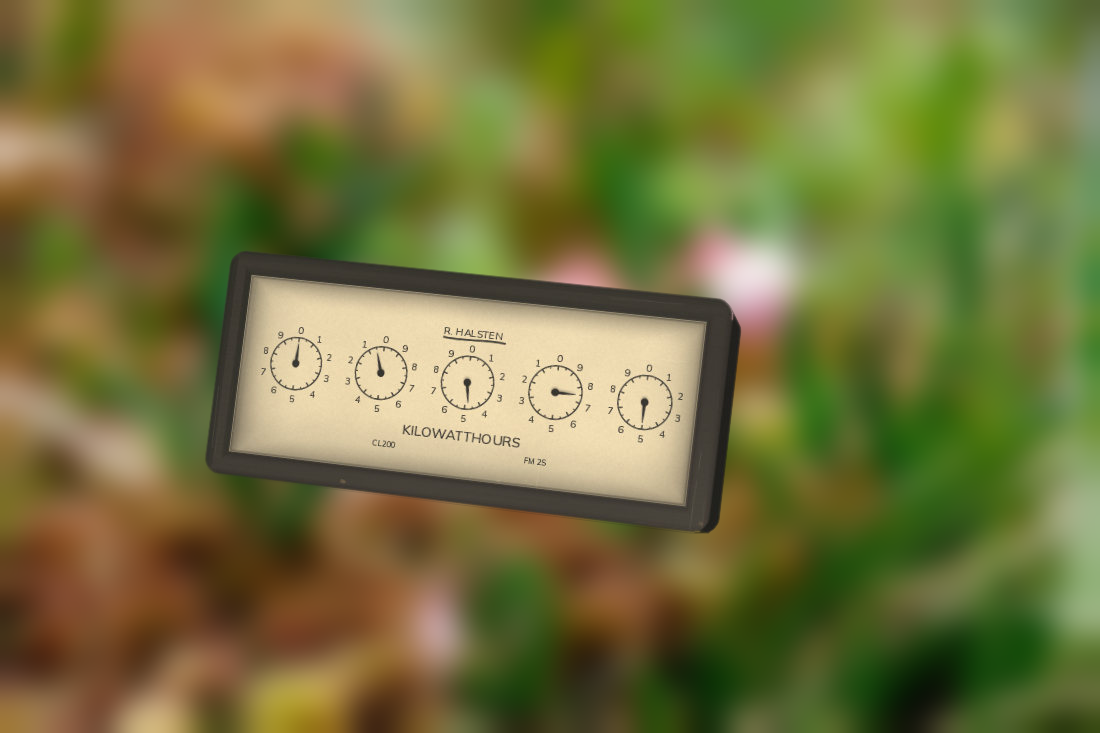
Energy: 475 kWh
